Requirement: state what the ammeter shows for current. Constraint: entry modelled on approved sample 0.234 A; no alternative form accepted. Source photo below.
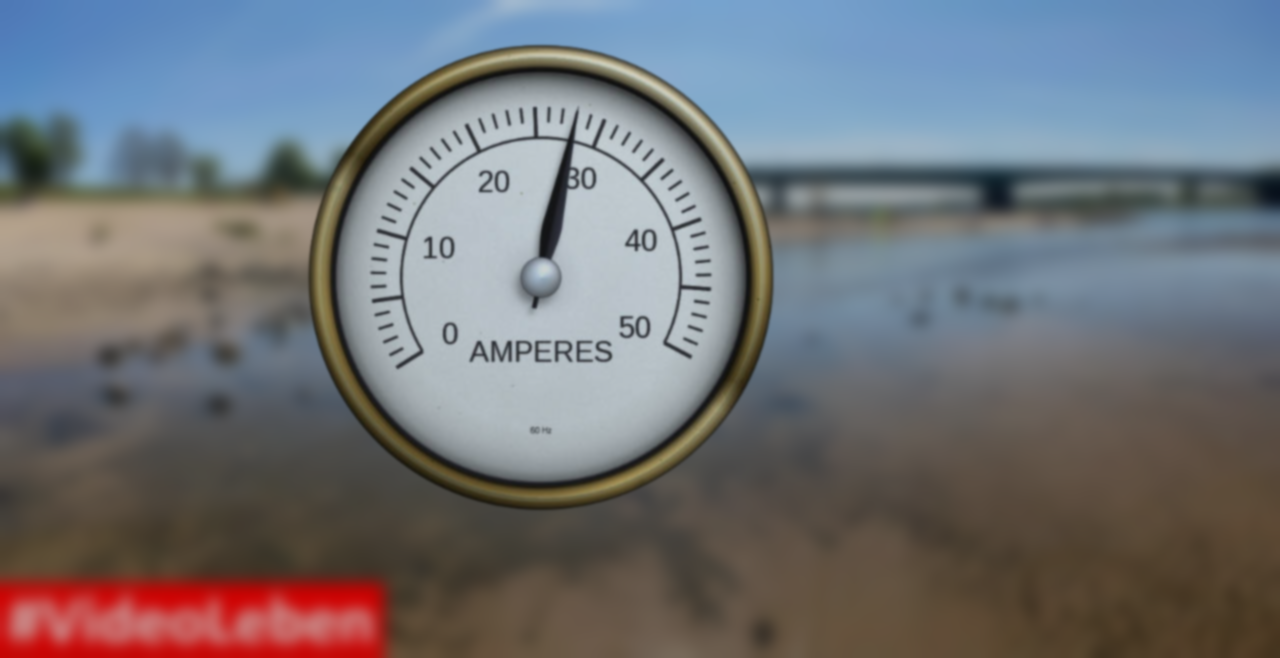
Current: 28 A
